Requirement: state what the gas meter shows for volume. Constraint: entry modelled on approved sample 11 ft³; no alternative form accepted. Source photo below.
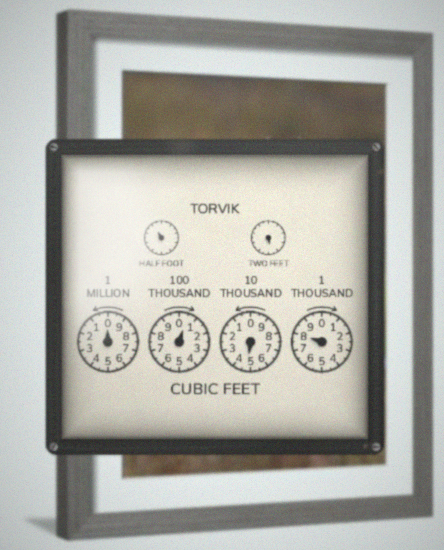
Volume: 4800 ft³
